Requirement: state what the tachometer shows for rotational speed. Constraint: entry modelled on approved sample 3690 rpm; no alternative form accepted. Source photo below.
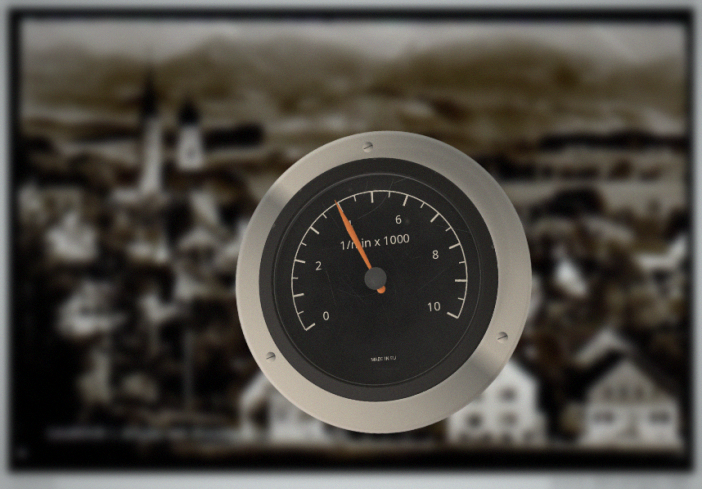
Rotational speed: 4000 rpm
